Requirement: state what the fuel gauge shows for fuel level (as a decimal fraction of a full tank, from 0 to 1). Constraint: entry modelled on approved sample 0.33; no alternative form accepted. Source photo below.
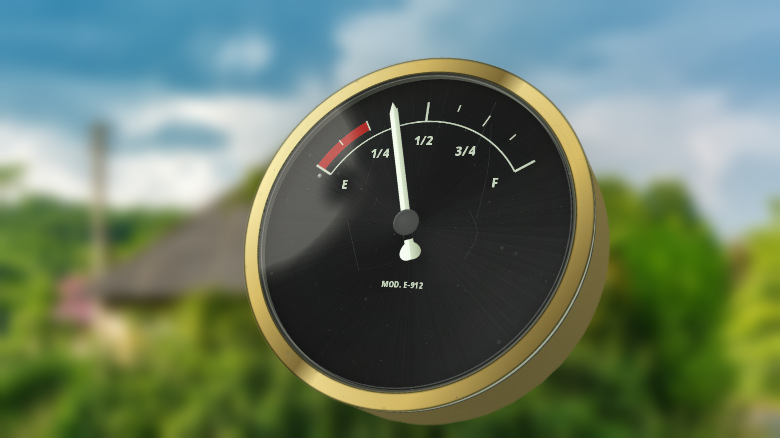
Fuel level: 0.375
